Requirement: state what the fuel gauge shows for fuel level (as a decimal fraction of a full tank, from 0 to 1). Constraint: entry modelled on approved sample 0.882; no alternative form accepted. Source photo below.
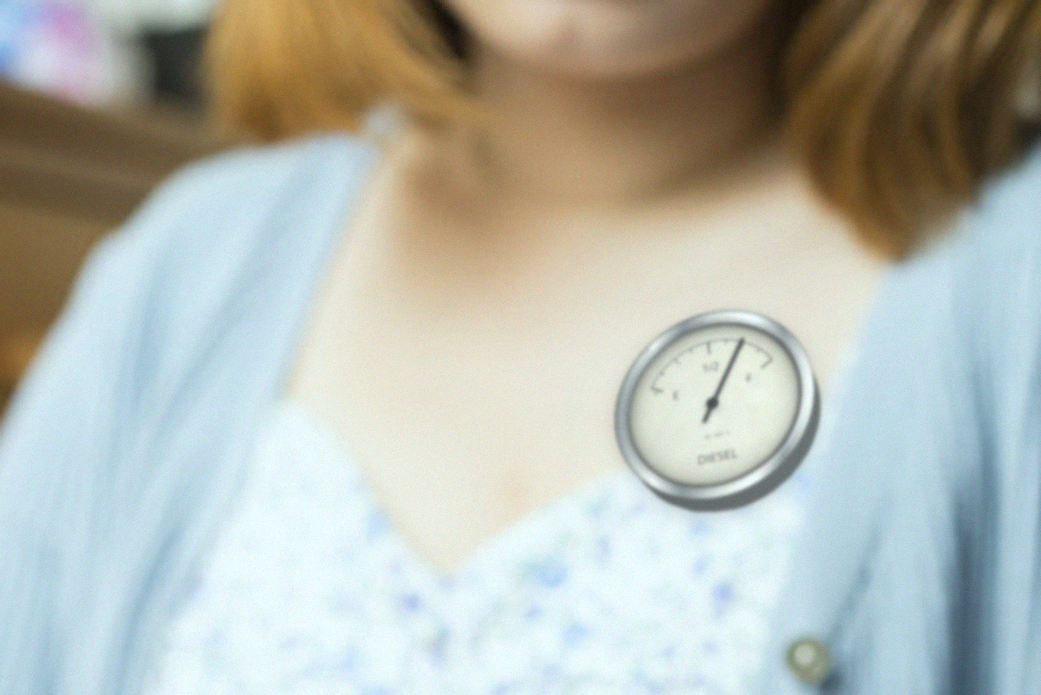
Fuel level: 0.75
